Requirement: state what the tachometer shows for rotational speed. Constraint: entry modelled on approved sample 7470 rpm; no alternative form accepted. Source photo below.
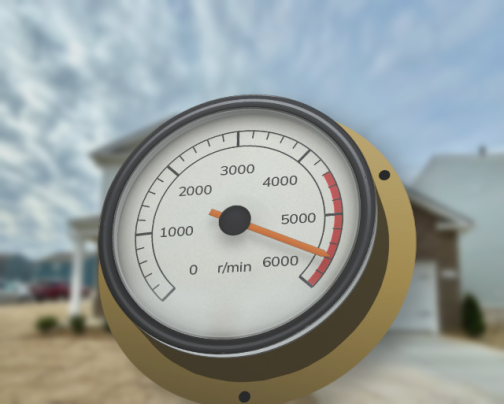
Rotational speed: 5600 rpm
